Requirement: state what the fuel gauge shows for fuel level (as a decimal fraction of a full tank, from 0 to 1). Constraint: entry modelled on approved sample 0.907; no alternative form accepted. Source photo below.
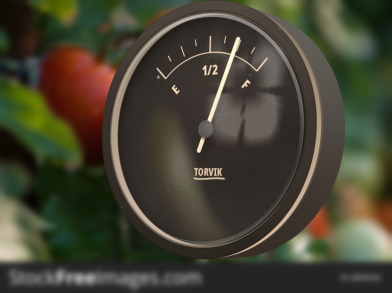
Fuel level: 0.75
